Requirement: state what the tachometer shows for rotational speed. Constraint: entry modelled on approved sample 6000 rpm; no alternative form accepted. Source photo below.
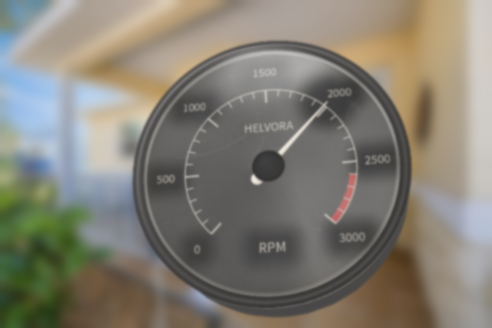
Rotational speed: 2000 rpm
